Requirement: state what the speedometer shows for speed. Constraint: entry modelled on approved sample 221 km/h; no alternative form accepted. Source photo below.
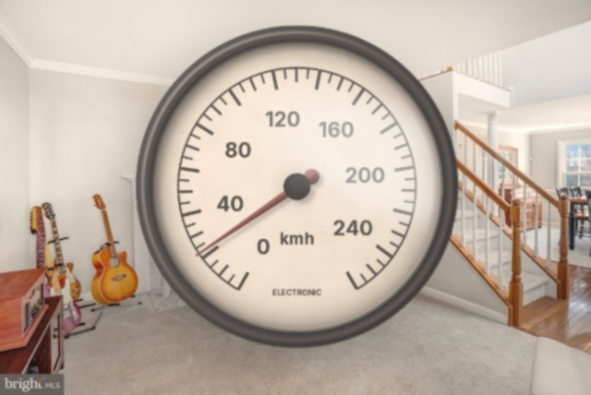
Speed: 22.5 km/h
